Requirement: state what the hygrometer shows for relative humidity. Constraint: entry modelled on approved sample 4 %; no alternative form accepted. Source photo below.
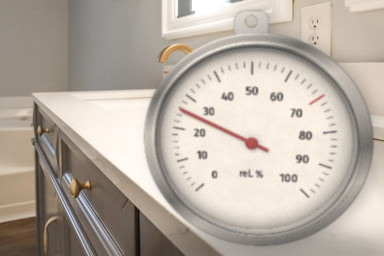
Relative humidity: 26 %
